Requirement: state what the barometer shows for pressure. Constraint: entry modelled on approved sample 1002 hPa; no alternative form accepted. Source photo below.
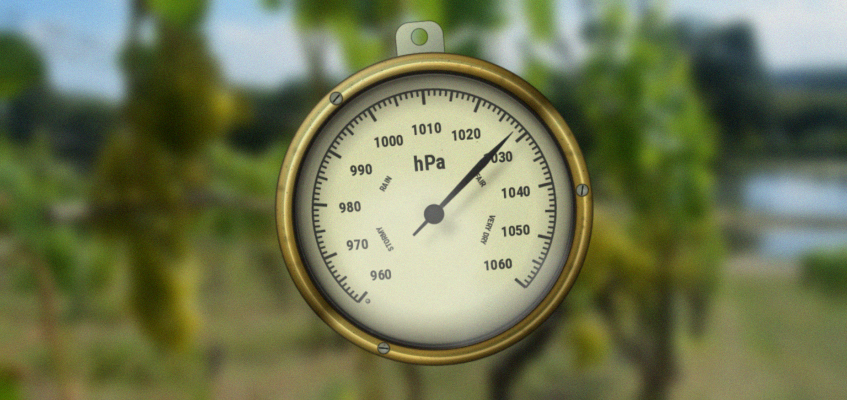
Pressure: 1028 hPa
